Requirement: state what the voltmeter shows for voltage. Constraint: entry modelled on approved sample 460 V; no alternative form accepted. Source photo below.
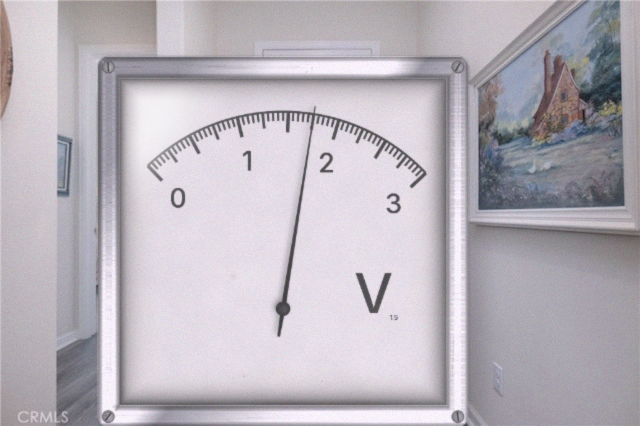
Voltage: 1.75 V
